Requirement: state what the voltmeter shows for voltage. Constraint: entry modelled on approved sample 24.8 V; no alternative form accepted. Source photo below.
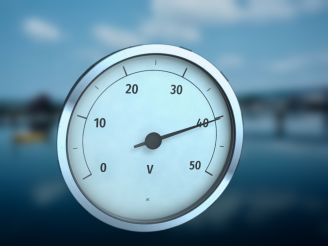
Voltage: 40 V
